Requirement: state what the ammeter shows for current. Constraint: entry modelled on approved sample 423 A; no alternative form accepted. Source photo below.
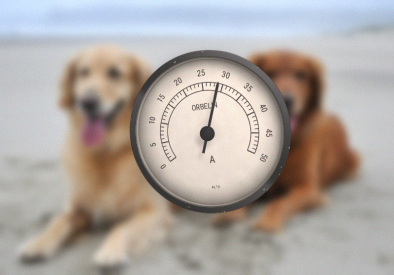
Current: 29 A
